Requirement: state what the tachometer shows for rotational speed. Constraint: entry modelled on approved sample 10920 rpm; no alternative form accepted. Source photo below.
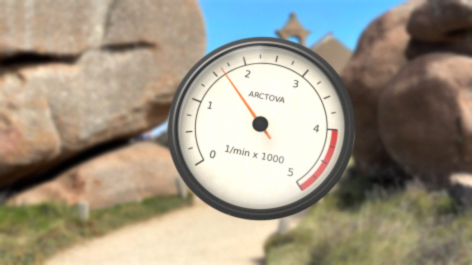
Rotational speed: 1625 rpm
